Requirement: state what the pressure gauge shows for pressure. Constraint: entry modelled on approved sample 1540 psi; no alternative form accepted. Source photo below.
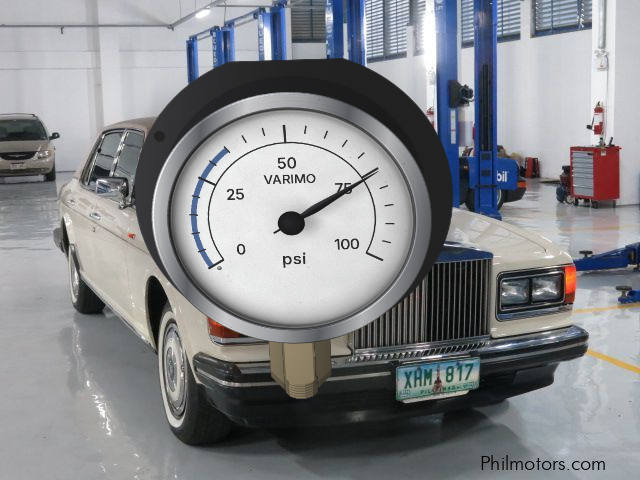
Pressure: 75 psi
